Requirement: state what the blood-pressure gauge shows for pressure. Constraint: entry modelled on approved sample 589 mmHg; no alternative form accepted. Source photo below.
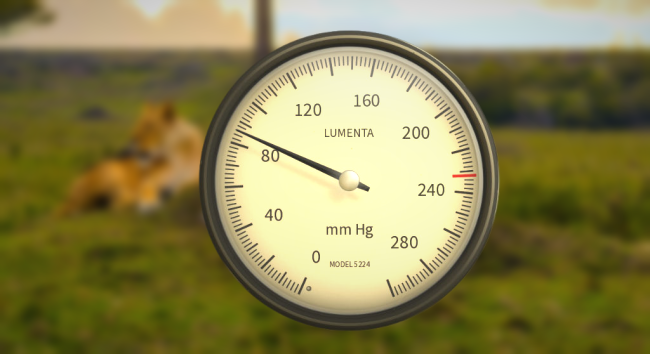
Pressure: 86 mmHg
